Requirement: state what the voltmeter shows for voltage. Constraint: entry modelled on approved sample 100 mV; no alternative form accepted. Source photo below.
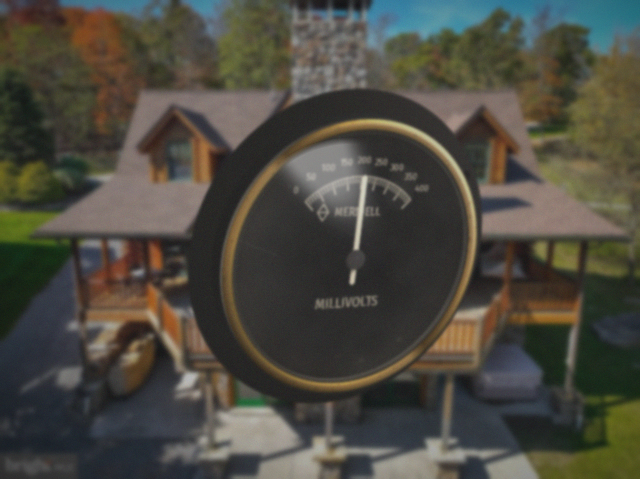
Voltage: 200 mV
